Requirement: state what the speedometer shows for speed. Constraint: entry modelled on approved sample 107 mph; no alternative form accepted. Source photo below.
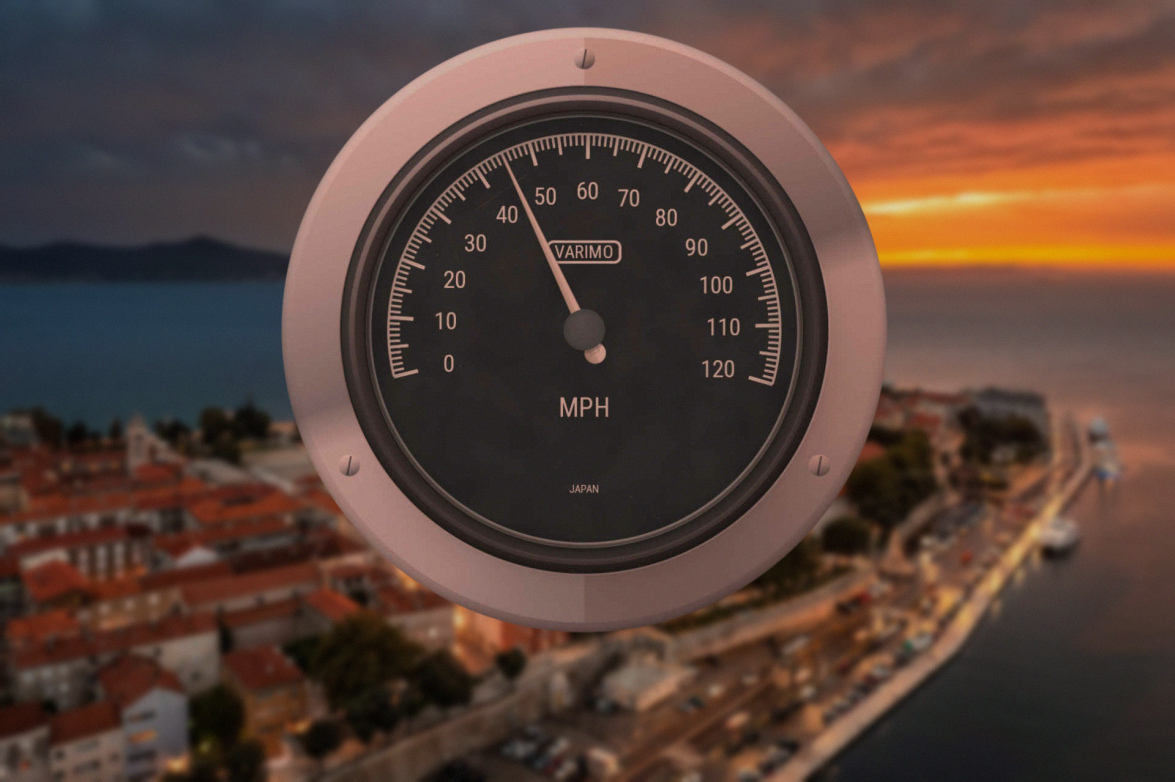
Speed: 45 mph
